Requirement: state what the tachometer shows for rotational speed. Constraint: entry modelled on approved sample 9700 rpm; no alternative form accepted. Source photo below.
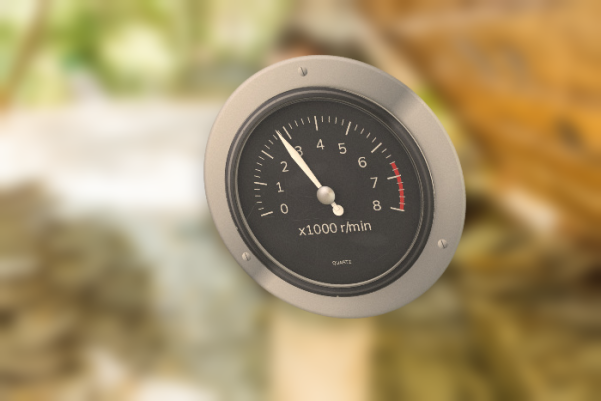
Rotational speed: 2800 rpm
